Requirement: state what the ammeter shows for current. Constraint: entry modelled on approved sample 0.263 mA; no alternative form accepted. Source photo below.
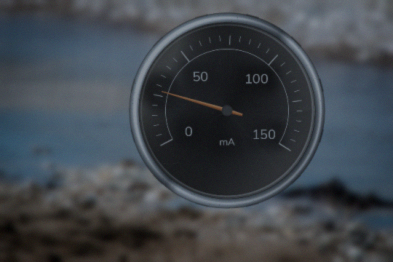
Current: 27.5 mA
